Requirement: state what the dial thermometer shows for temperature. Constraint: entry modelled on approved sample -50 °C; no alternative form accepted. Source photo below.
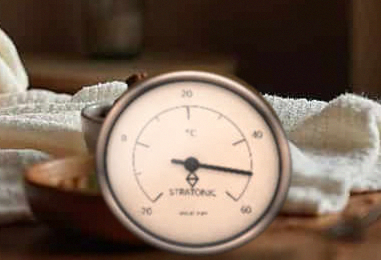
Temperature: 50 °C
